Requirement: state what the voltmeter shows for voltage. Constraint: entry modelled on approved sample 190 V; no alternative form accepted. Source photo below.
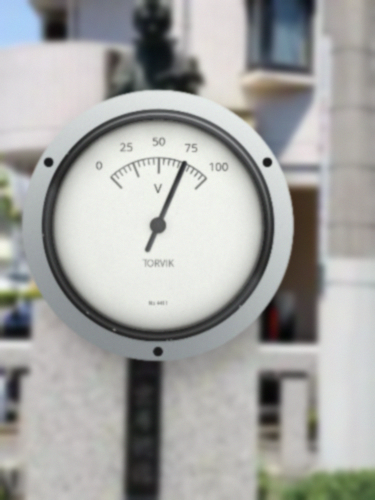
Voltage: 75 V
